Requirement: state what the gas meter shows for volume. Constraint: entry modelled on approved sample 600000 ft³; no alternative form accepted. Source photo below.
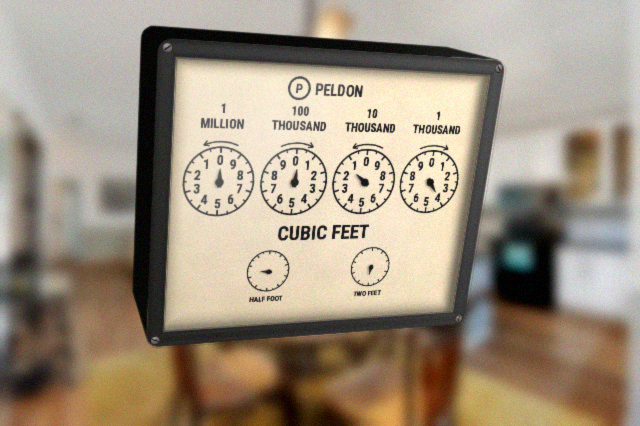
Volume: 1400 ft³
